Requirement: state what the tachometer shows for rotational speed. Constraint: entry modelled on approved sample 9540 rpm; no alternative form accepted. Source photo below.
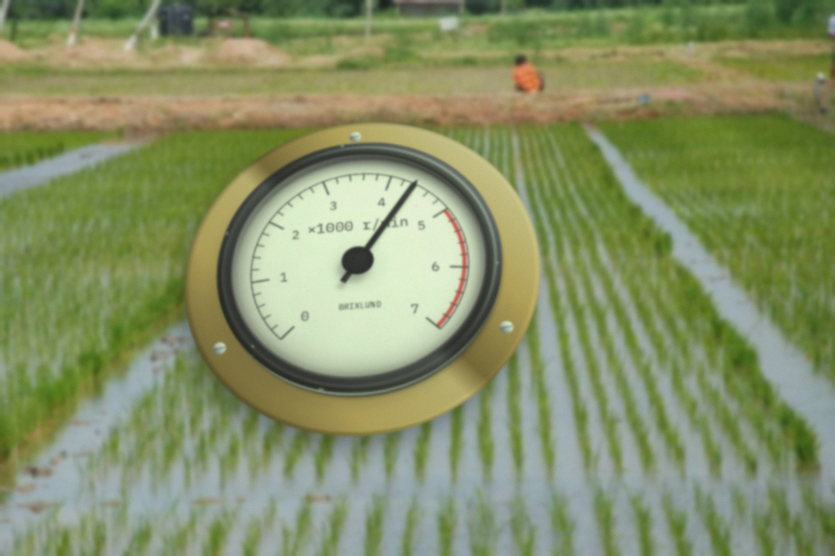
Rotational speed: 4400 rpm
